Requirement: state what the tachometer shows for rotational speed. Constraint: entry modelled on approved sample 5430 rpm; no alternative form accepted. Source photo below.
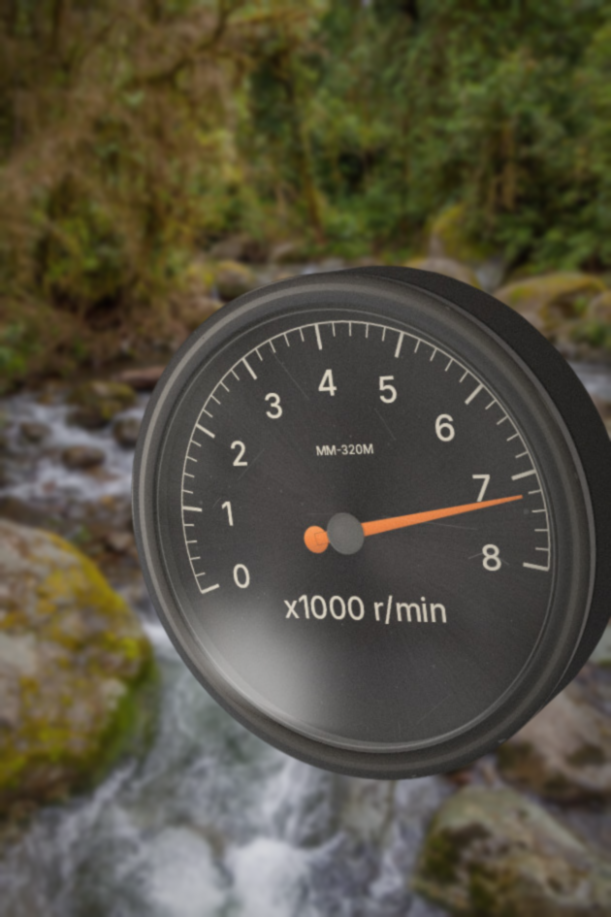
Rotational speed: 7200 rpm
